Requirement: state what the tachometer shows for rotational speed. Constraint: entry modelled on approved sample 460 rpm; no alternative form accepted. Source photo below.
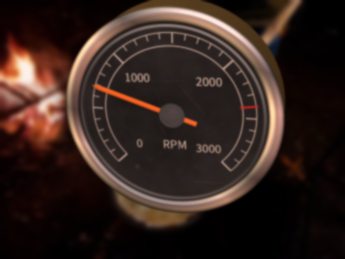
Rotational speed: 700 rpm
